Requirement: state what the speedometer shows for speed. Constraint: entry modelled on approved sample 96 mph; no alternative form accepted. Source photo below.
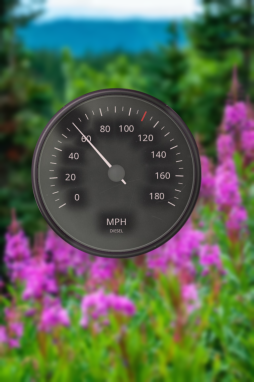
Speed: 60 mph
